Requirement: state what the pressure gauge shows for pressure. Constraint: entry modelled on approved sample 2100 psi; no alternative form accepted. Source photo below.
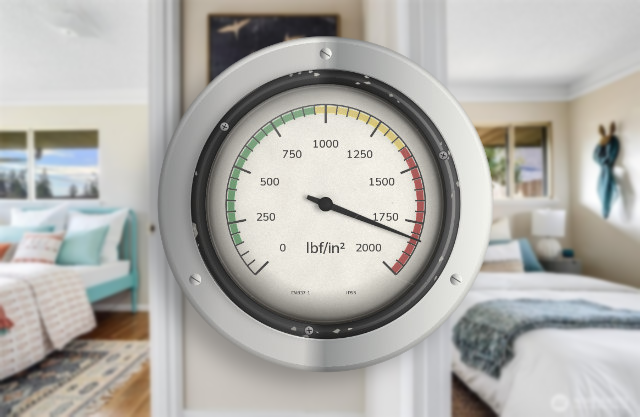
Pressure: 1825 psi
